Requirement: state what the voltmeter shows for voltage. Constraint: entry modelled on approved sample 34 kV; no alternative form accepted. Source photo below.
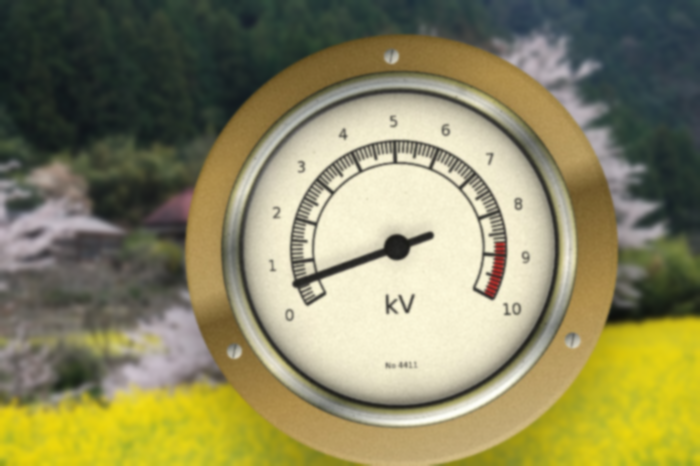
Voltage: 0.5 kV
